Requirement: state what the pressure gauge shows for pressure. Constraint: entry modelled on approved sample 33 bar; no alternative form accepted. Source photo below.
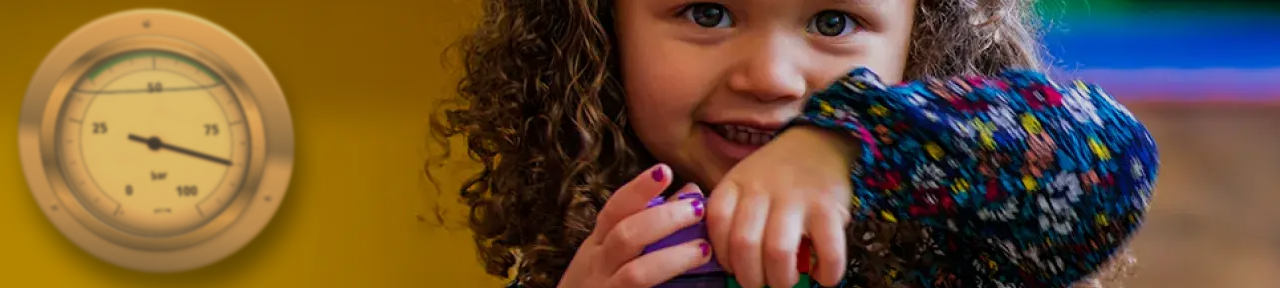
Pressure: 85 bar
